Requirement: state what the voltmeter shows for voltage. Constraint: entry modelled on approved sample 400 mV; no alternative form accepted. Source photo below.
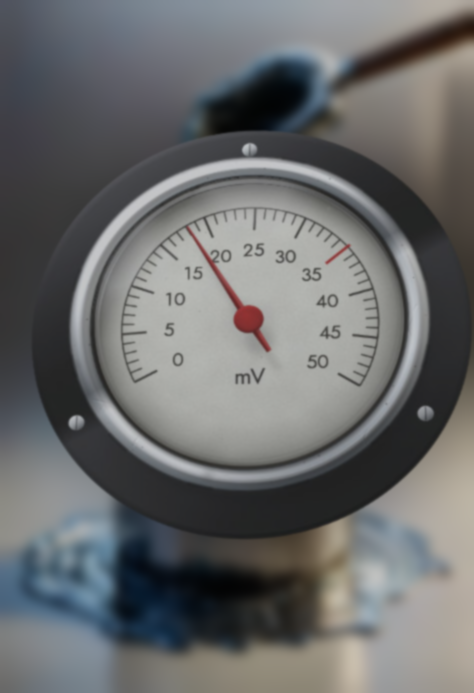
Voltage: 18 mV
